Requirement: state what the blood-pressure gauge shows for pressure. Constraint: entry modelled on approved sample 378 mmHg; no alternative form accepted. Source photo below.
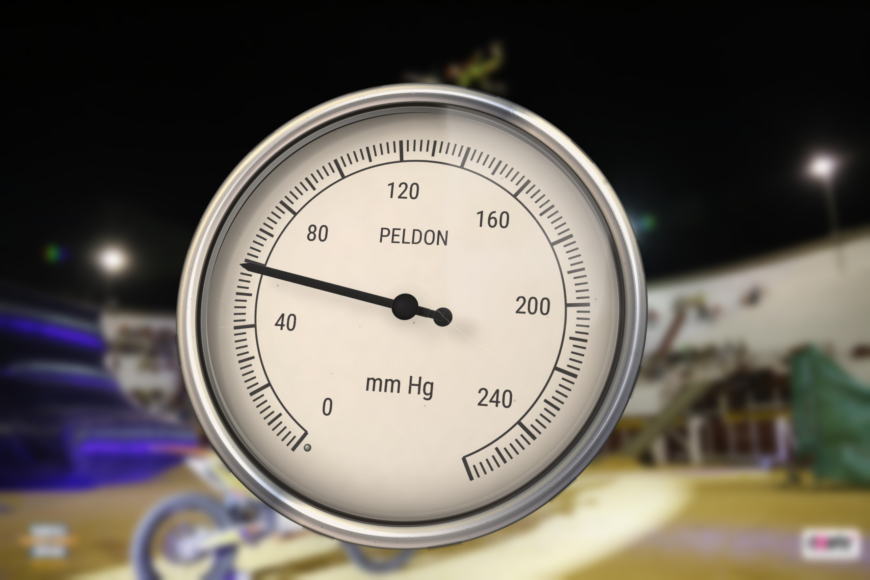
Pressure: 58 mmHg
